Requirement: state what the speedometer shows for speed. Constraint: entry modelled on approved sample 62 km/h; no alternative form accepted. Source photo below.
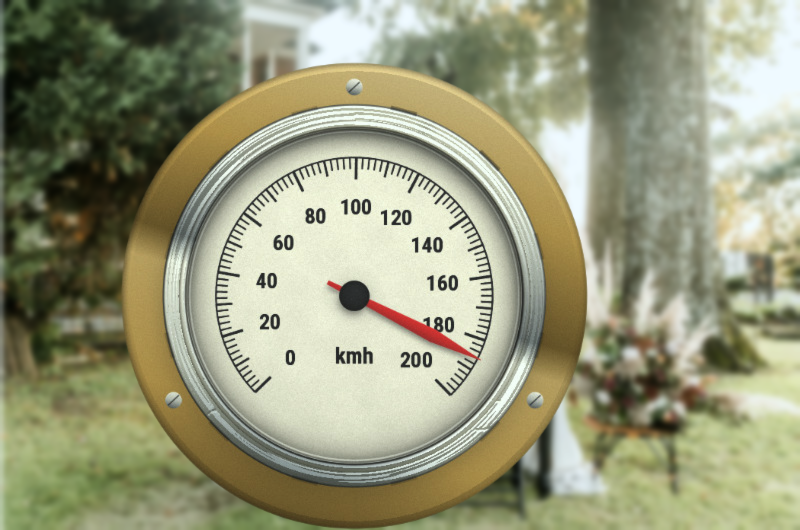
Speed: 186 km/h
